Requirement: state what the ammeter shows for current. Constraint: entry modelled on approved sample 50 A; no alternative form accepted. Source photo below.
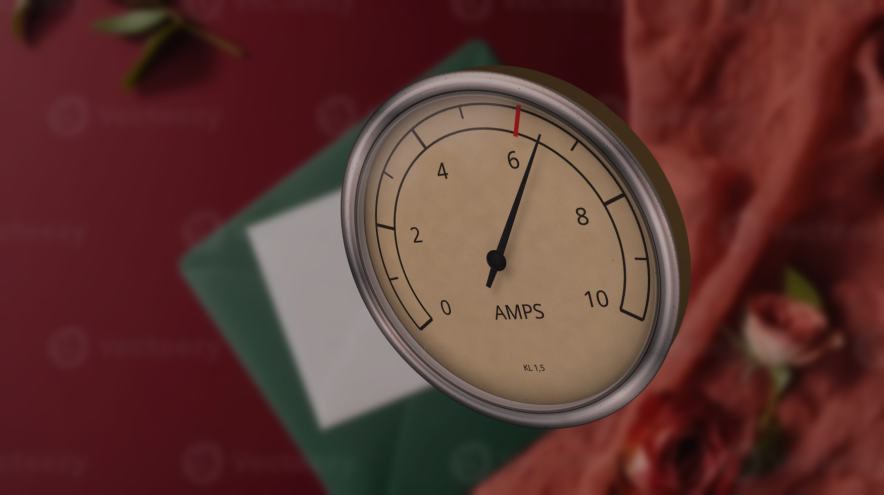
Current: 6.5 A
